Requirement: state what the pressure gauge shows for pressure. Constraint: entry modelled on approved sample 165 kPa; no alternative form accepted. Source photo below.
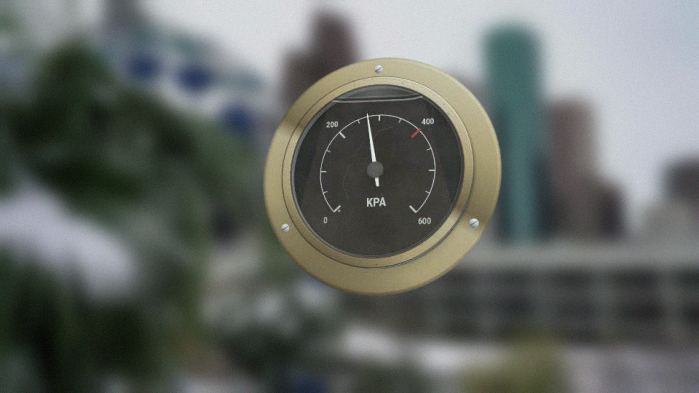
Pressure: 275 kPa
